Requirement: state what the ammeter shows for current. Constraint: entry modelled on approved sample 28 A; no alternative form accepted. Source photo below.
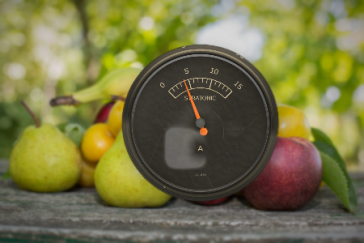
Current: 4 A
